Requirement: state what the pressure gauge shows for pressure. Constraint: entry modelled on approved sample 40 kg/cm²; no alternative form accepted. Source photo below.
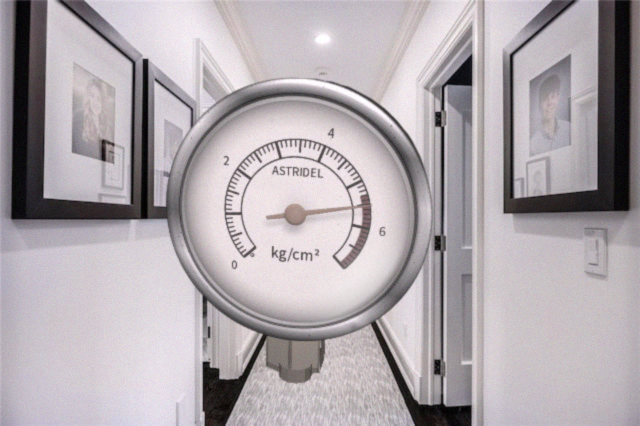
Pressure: 5.5 kg/cm²
